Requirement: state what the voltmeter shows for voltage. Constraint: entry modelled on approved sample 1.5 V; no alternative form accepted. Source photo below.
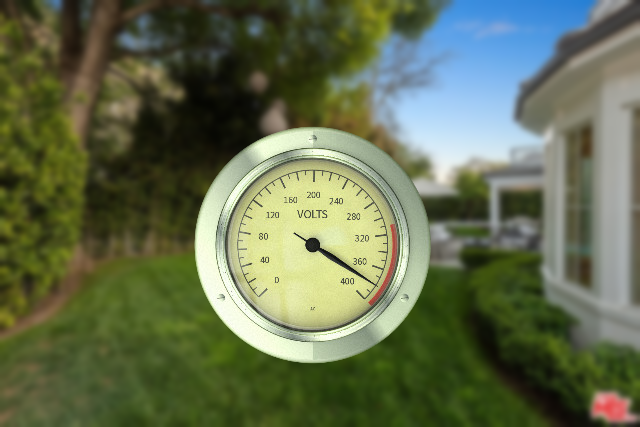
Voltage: 380 V
